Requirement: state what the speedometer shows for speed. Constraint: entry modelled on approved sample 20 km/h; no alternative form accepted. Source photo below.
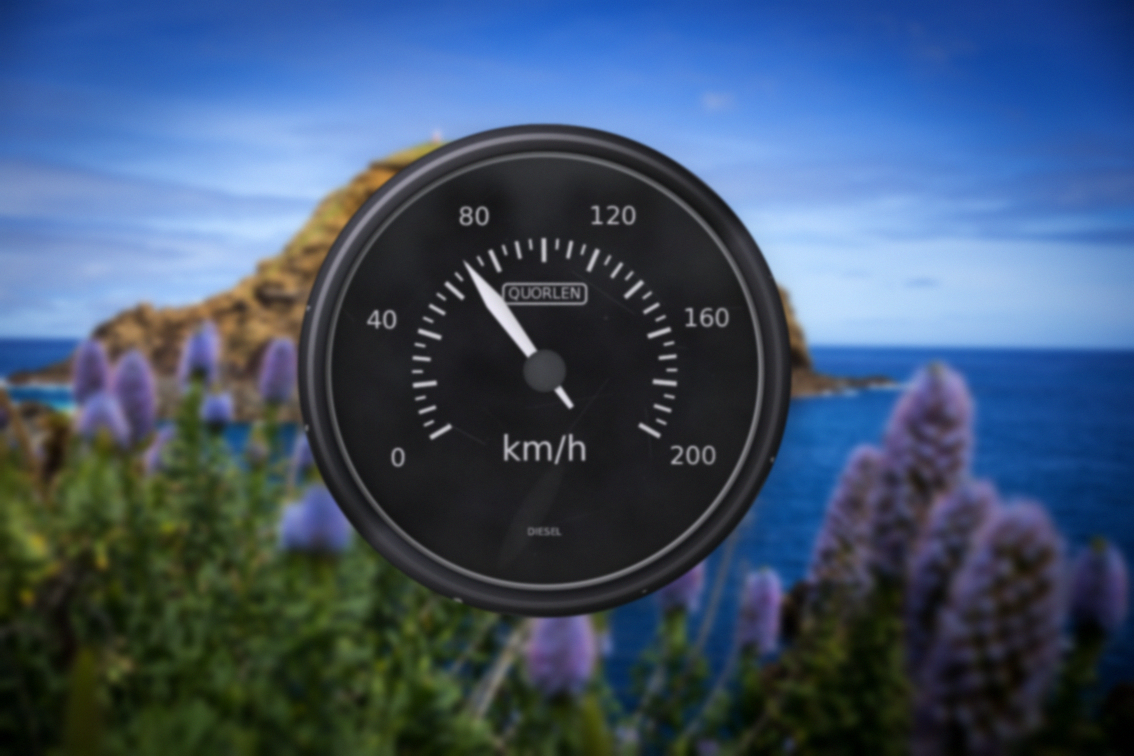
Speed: 70 km/h
